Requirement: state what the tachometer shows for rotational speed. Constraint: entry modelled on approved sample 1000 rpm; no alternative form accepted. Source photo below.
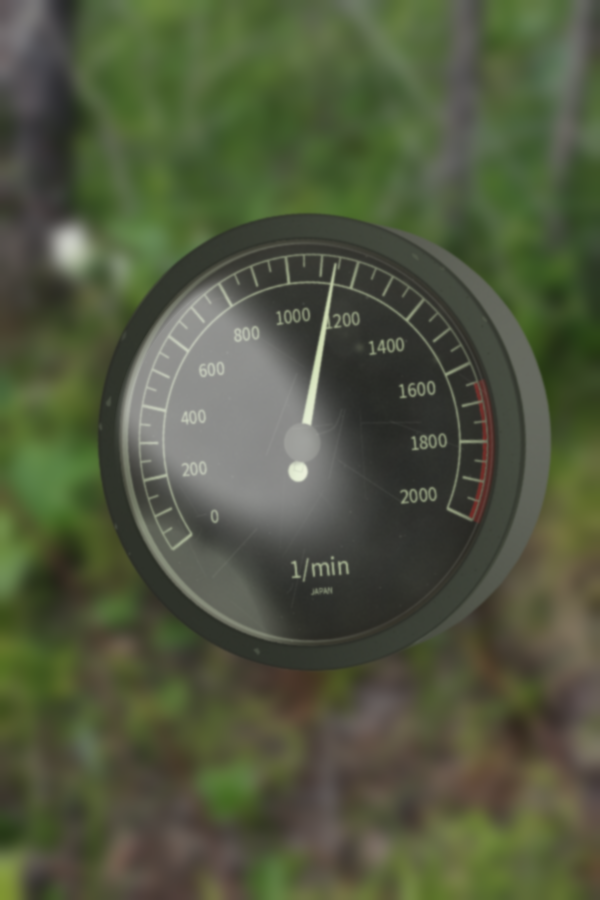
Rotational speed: 1150 rpm
